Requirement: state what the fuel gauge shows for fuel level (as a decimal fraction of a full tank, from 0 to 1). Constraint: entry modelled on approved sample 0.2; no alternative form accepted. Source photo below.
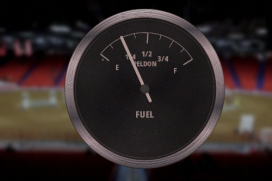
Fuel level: 0.25
